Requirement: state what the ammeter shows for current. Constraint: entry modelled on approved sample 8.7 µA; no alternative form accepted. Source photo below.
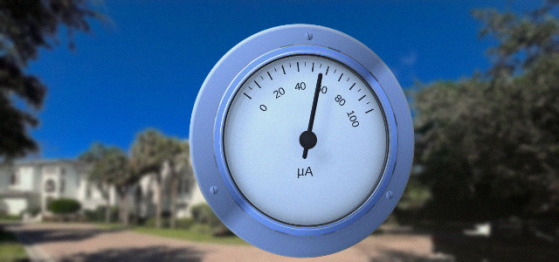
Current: 55 µA
